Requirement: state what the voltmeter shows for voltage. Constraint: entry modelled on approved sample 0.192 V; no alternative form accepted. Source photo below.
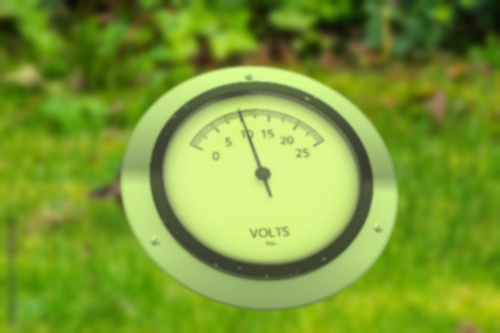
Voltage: 10 V
